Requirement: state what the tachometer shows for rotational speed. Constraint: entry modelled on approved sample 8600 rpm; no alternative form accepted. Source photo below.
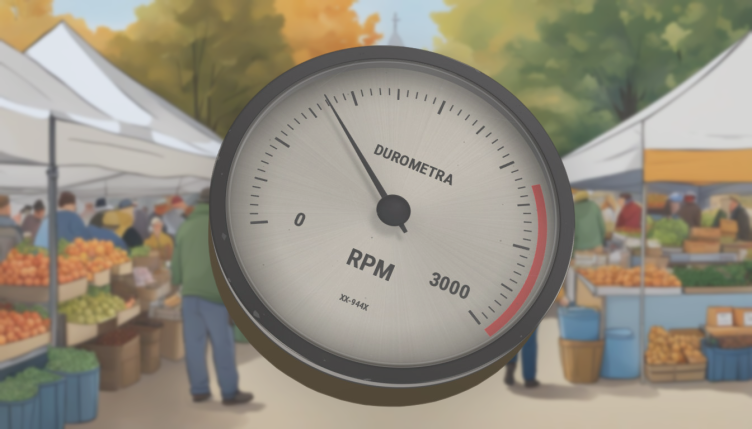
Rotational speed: 850 rpm
